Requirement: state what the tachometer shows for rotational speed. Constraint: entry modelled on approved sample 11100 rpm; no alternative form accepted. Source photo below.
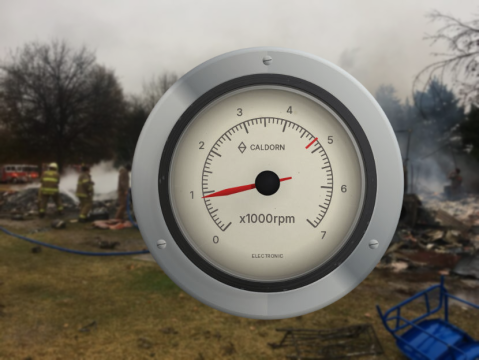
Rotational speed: 900 rpm
